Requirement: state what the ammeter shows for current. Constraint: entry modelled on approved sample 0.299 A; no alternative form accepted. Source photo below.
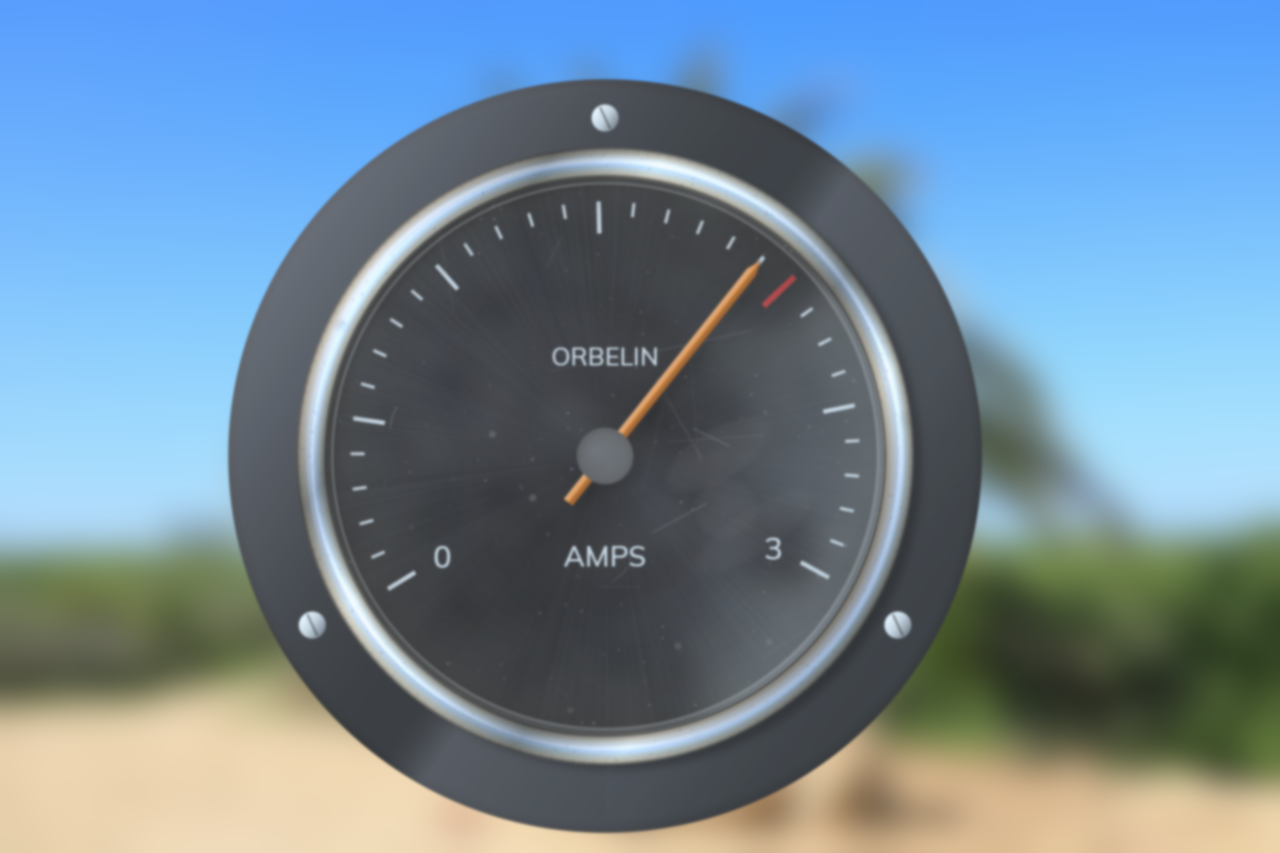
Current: 2 A
